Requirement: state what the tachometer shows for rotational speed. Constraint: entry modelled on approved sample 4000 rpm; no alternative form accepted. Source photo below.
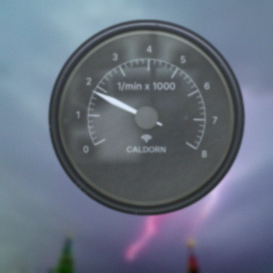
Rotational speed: 1800 rpm
